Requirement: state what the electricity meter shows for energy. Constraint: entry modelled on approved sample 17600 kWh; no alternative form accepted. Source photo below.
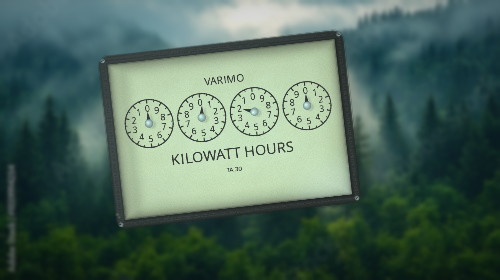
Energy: 20 kWh
